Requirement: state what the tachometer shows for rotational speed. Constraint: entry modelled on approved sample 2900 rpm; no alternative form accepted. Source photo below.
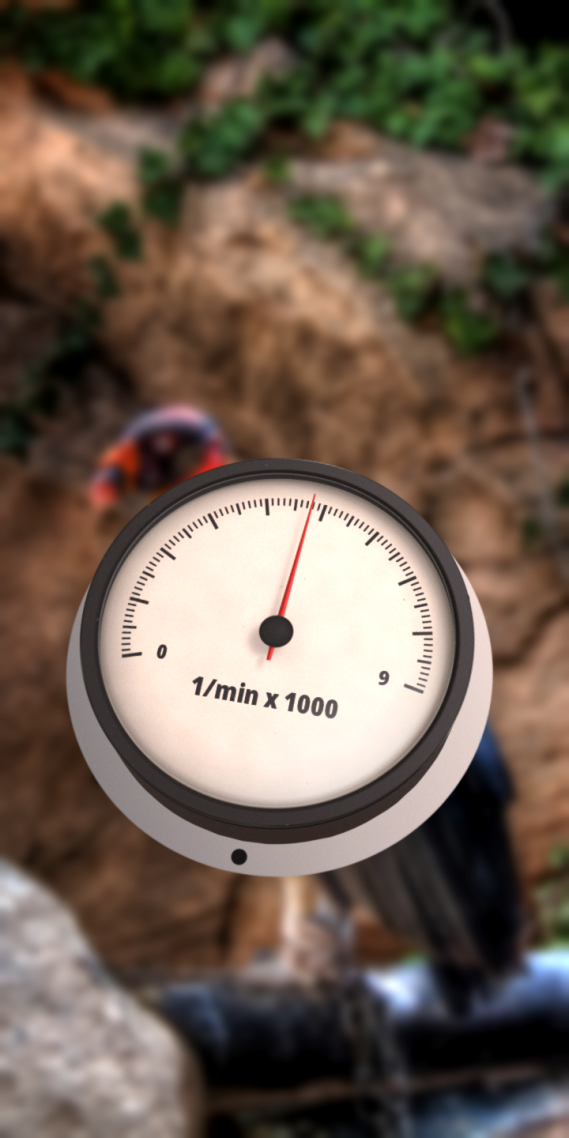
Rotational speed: 4800 rpm
